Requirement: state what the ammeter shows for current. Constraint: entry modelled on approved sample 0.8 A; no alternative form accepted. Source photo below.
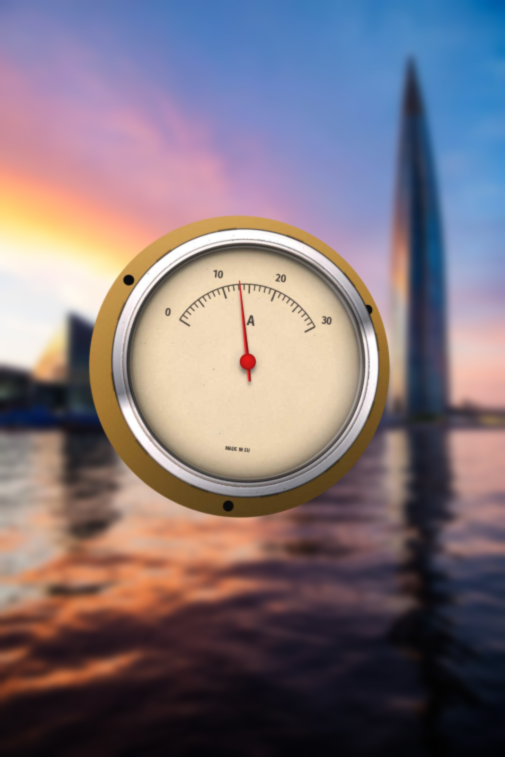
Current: 13 A
